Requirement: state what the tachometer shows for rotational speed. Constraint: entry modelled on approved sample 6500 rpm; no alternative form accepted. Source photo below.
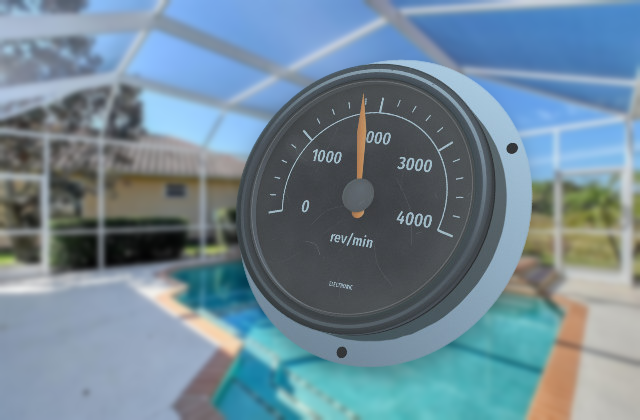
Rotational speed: 1800 rpm
